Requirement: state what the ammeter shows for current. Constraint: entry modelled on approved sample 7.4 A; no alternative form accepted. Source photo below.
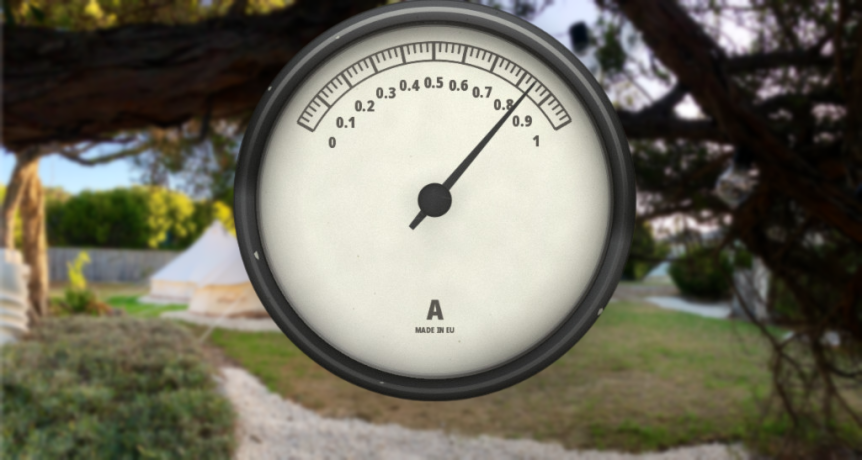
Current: 0.84 A
